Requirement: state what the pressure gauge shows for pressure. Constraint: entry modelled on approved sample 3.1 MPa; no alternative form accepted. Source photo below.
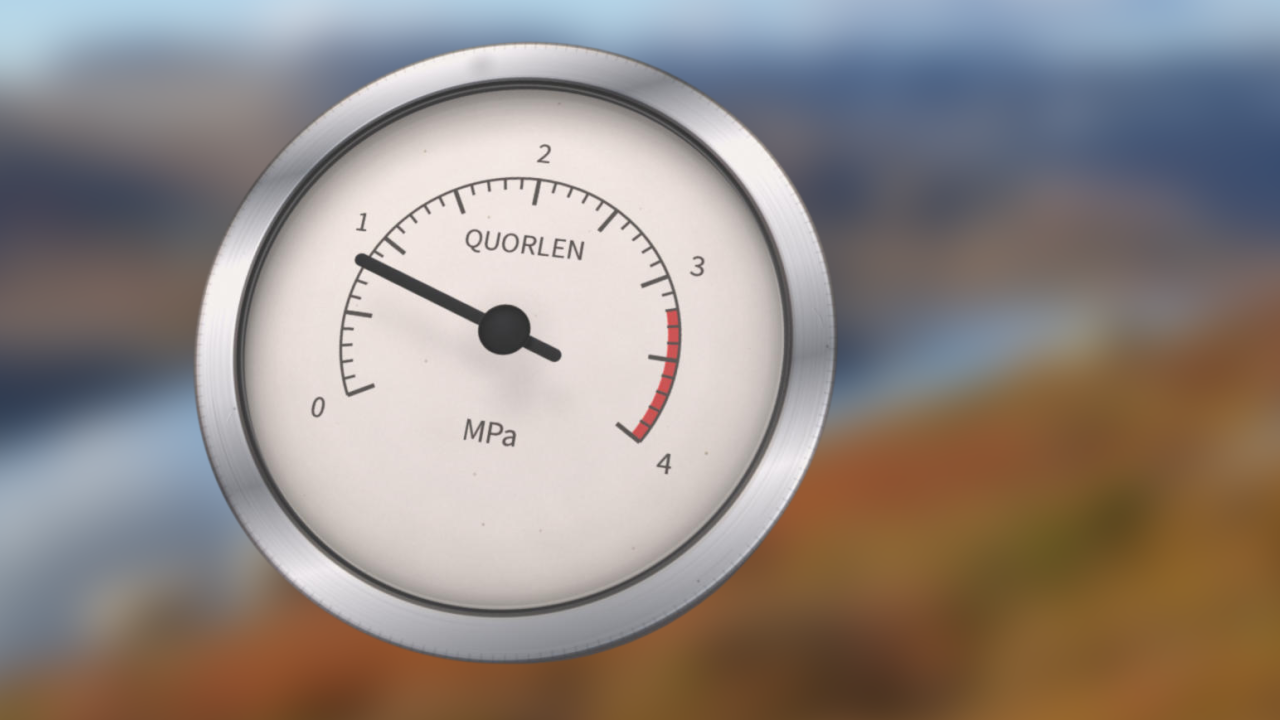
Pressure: 0.8 MPa
